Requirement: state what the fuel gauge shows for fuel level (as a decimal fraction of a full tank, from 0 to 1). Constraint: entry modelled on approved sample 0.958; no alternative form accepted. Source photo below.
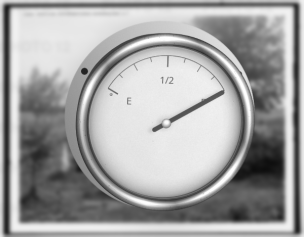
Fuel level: 1
